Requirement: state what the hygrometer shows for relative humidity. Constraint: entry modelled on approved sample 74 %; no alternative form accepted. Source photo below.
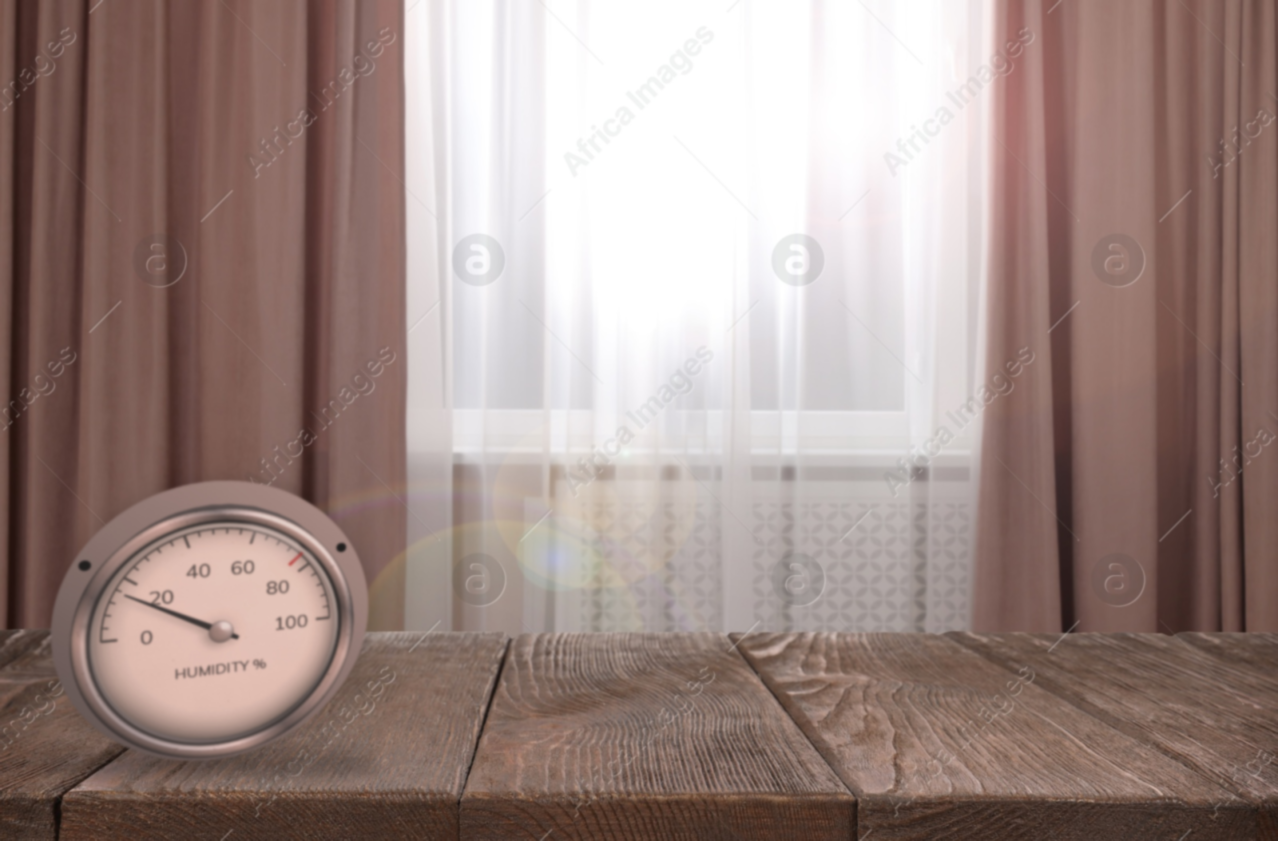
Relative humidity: 16 %
